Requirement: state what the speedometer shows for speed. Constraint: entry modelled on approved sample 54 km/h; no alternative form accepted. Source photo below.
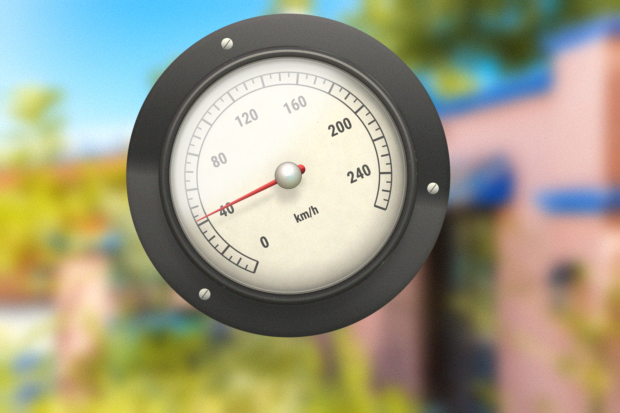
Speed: 42.5 km/h
